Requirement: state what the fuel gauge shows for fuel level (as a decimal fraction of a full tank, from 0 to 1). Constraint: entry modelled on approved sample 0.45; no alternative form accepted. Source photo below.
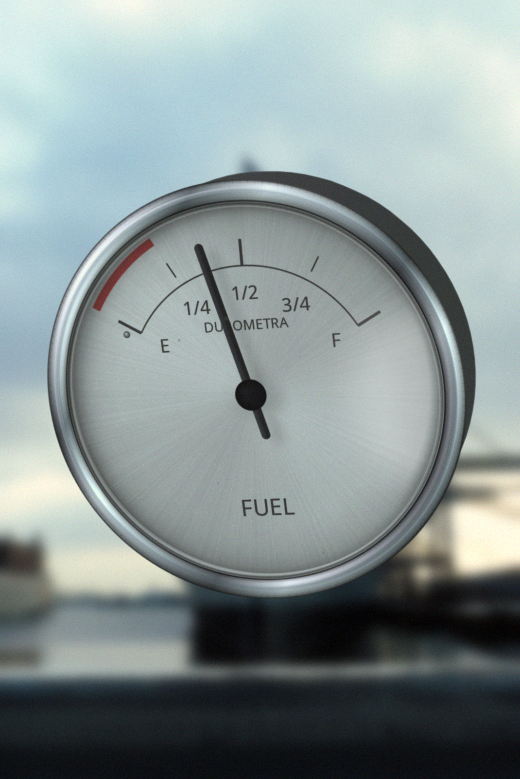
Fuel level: 0.375
